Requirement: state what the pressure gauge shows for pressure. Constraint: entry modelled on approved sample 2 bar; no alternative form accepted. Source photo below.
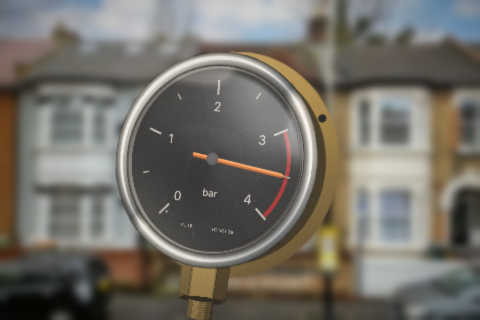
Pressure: 3.5 bar
